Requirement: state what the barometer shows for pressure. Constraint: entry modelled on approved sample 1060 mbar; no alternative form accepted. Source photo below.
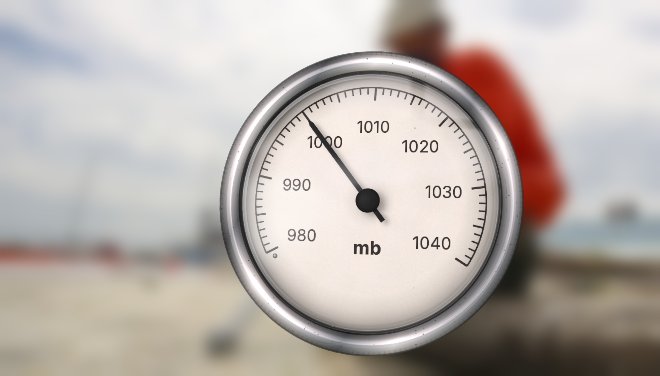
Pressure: 1000 mbar
